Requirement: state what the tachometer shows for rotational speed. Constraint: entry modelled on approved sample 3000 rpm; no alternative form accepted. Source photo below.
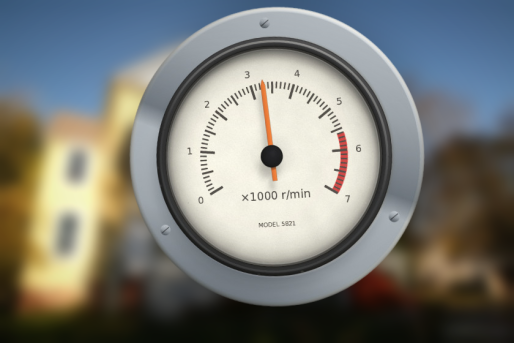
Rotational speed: 3300 rpm
